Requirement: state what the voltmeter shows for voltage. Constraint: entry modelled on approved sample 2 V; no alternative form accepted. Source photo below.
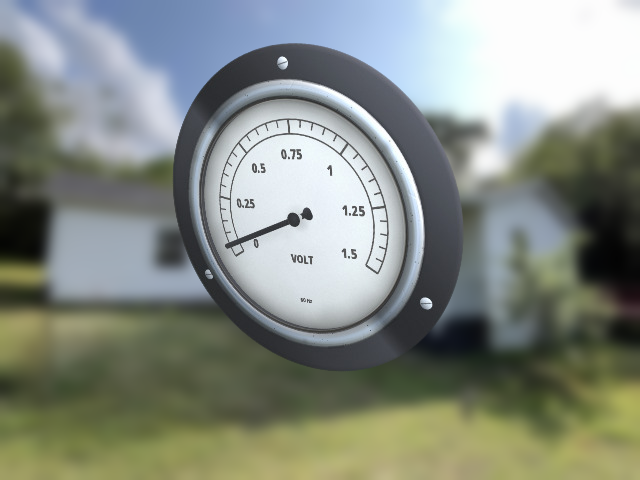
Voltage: 0.05 V
